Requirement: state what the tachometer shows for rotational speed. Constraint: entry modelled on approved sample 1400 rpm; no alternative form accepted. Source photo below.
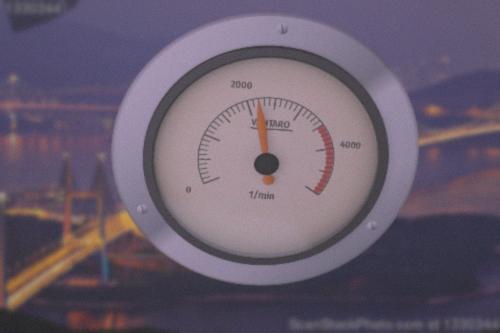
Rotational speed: 2200 rpm
